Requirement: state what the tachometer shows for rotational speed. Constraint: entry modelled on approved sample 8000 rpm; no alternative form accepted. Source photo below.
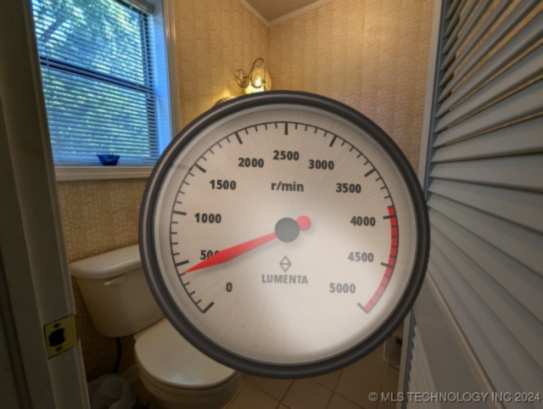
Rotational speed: 400 rpm
